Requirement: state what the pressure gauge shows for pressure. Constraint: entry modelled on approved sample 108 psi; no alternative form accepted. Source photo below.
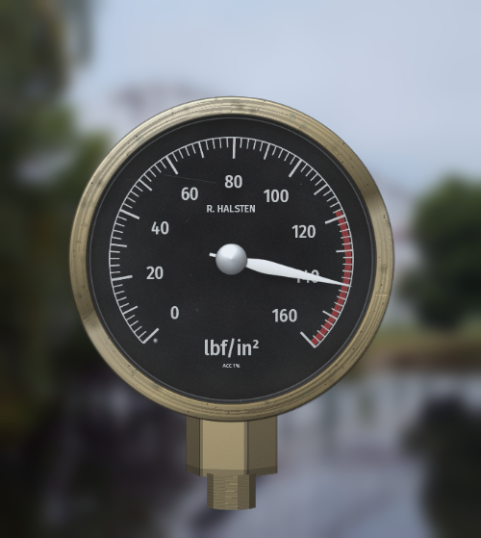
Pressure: 140 psi
